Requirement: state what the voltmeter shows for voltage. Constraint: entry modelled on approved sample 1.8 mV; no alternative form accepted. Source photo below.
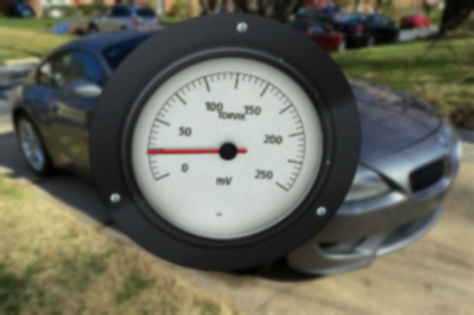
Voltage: 25 mV
